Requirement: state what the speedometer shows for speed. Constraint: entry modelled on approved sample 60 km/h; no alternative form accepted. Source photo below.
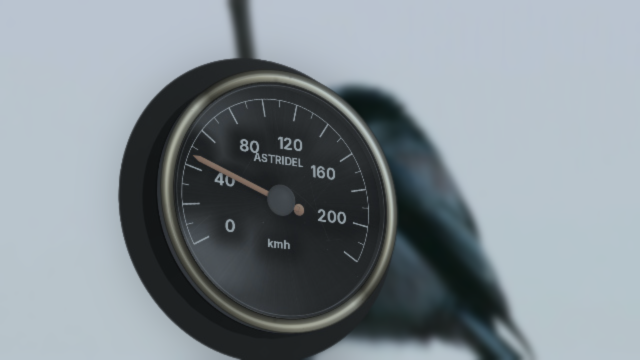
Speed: 45 km/h
